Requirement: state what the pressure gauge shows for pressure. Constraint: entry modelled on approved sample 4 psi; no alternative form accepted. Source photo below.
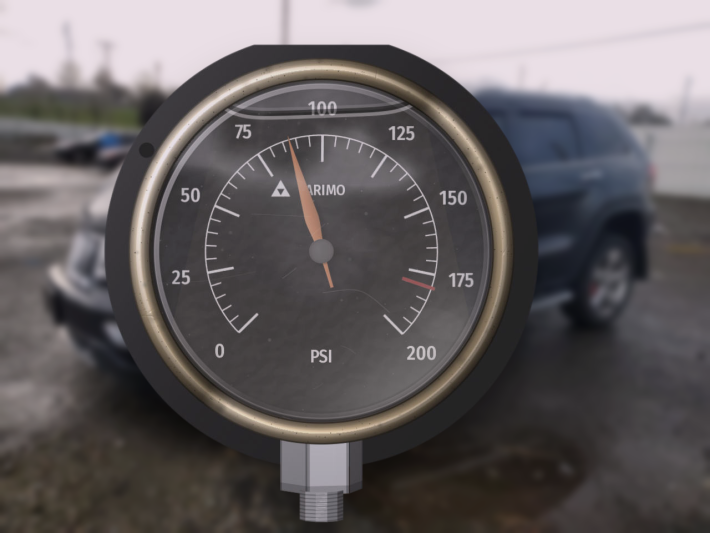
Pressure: 87.5 psi
